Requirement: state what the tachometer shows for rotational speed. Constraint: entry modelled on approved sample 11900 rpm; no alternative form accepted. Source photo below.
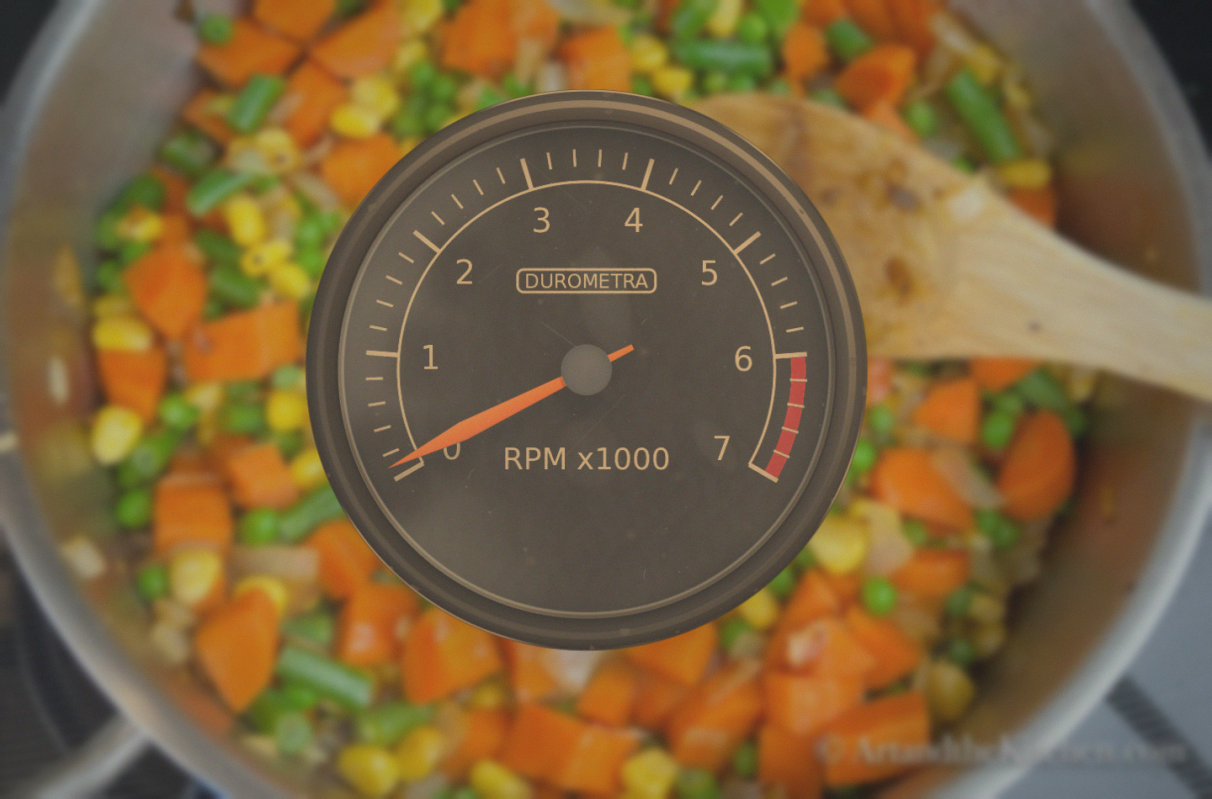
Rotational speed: 100 rpm
